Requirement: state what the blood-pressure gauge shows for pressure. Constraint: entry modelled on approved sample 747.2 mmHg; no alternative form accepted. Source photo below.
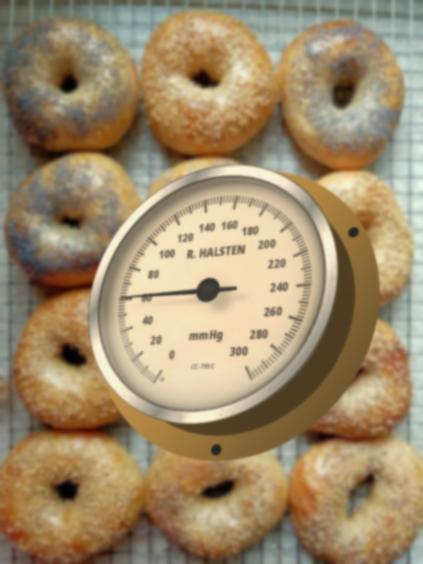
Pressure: 60 mmHg
